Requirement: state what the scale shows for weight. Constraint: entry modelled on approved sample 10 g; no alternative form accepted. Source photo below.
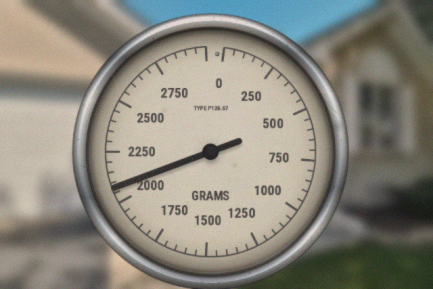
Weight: 2075 g
